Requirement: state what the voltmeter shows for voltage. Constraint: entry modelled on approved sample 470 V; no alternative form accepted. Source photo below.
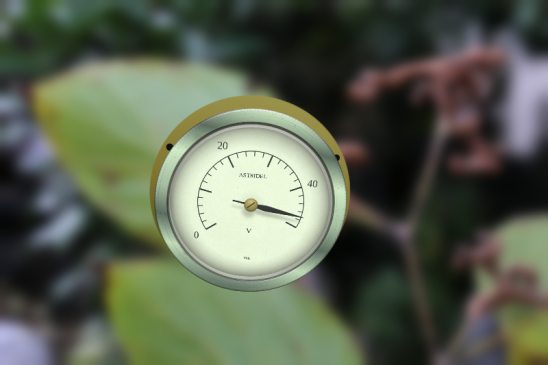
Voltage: 47 V
